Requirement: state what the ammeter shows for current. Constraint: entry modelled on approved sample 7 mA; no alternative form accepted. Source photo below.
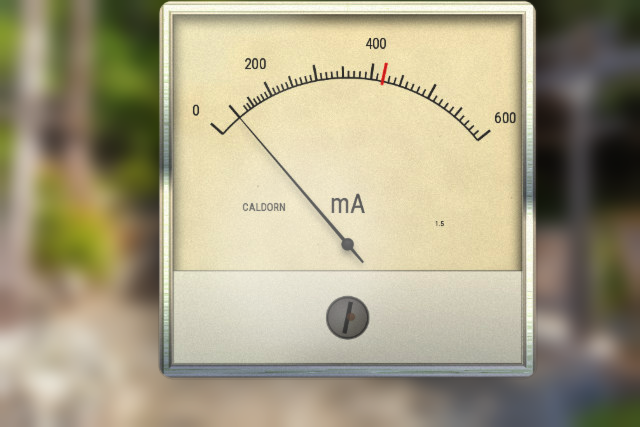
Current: 100 mA
